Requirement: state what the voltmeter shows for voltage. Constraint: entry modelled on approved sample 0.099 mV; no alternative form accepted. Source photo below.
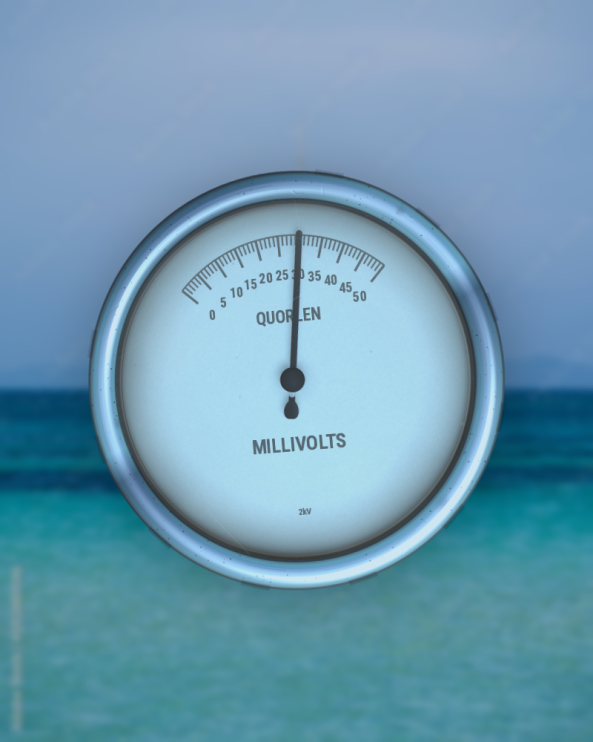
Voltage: 30 mV
